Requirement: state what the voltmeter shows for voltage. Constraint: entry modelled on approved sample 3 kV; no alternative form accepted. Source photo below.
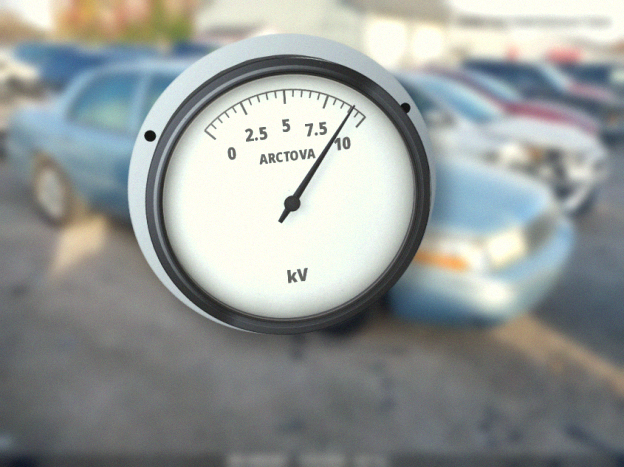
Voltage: 9 kV
